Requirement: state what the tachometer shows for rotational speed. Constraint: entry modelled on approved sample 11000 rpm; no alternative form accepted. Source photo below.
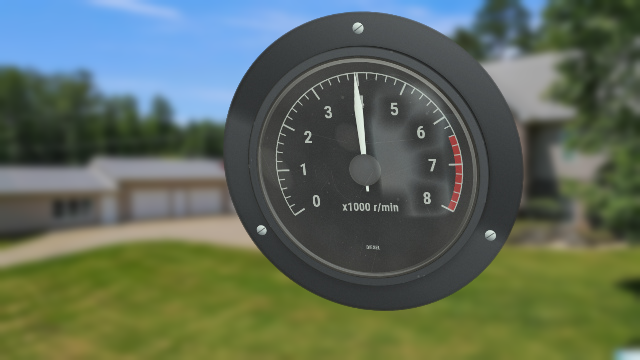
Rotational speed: 4000 rpm
